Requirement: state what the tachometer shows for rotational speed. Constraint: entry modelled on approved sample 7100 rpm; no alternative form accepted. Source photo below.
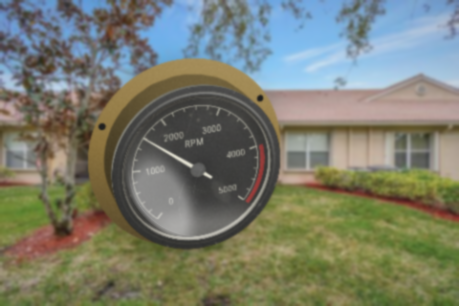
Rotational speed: 1600 rpm
